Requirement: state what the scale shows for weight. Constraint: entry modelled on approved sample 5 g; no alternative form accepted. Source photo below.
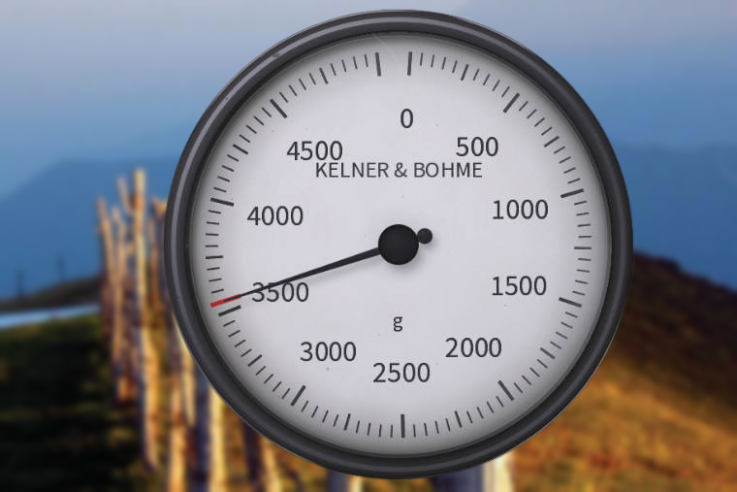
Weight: 3550 g
